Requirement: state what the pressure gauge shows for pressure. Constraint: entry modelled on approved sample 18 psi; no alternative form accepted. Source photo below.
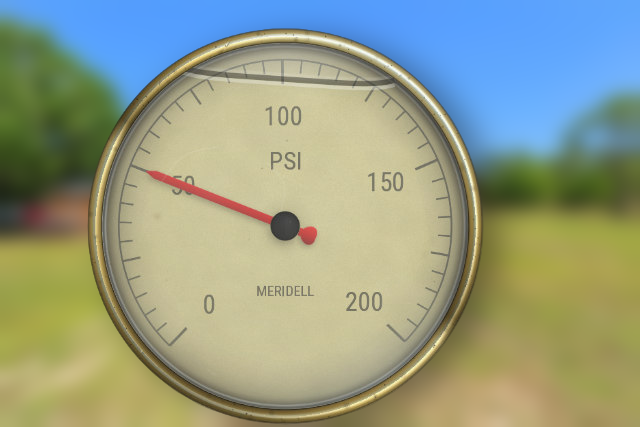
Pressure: 50 psi
